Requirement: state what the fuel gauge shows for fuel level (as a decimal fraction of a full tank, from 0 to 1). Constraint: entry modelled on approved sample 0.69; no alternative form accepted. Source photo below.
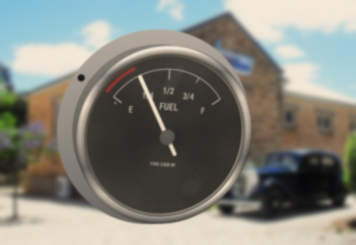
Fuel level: 0.25
